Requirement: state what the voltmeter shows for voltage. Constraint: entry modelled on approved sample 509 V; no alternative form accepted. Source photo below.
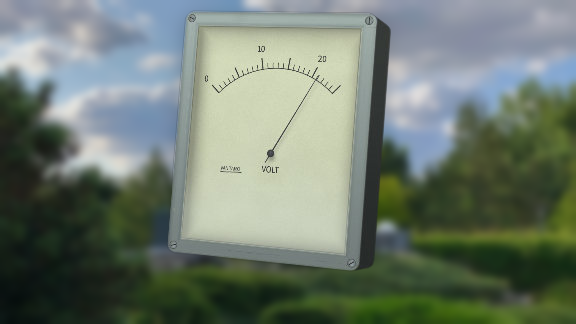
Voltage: 21 V
